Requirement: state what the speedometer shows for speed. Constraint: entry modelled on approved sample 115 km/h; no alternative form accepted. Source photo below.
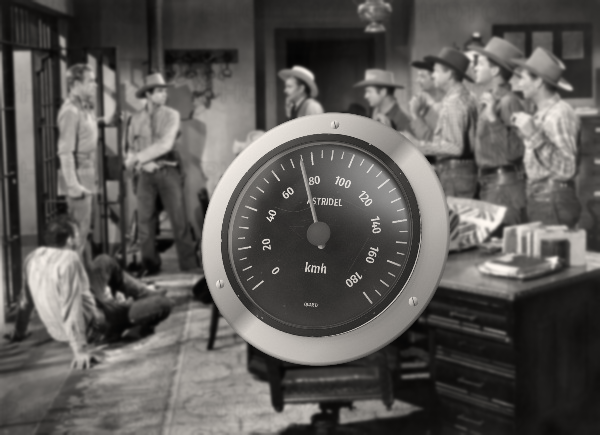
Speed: 75 km/h
